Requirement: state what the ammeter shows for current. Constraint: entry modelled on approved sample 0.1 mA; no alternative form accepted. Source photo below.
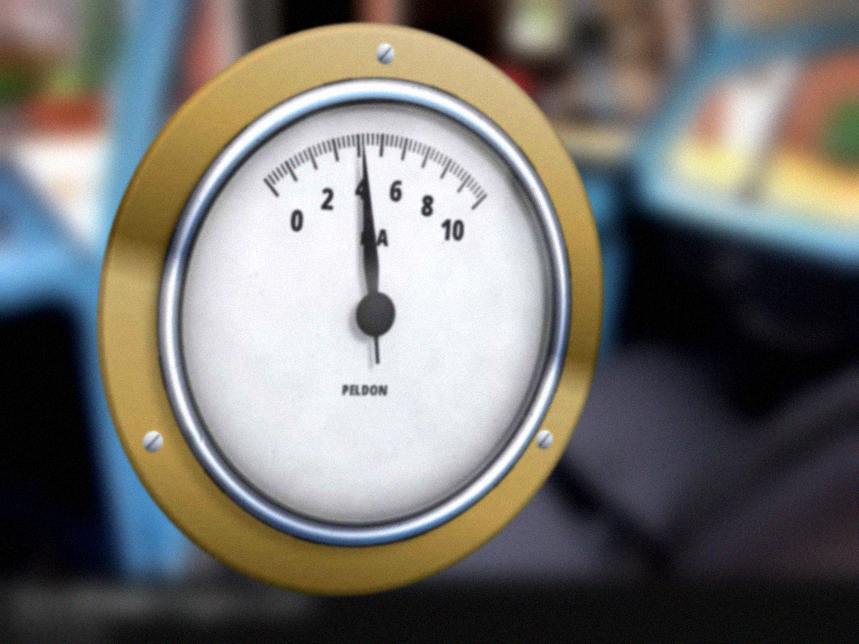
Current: 4 mA
